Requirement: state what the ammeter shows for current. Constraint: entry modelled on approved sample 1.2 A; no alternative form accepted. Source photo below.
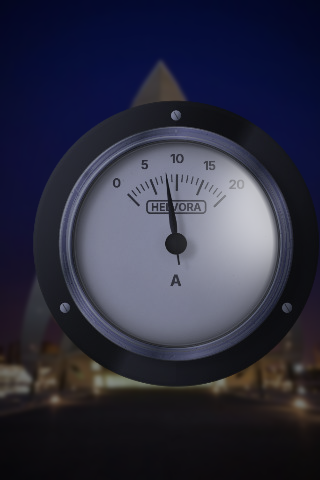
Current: 8 A
